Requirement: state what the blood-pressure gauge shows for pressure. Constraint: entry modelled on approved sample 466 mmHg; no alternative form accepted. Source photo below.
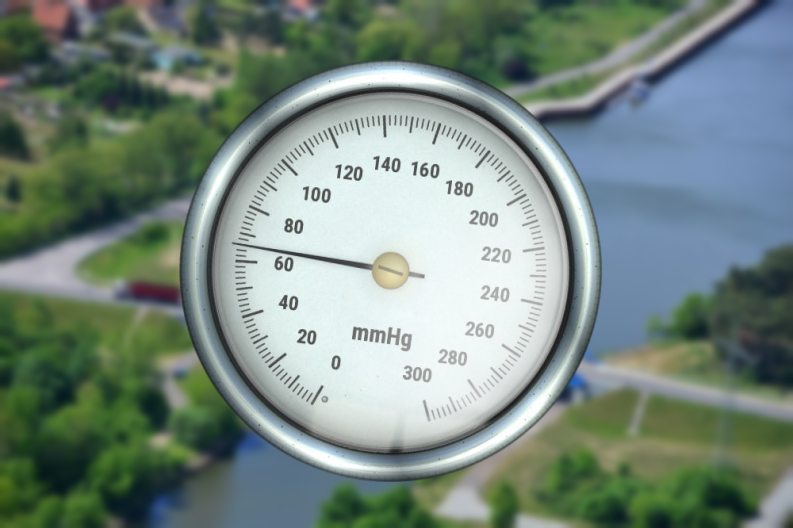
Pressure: 66 mmHg
